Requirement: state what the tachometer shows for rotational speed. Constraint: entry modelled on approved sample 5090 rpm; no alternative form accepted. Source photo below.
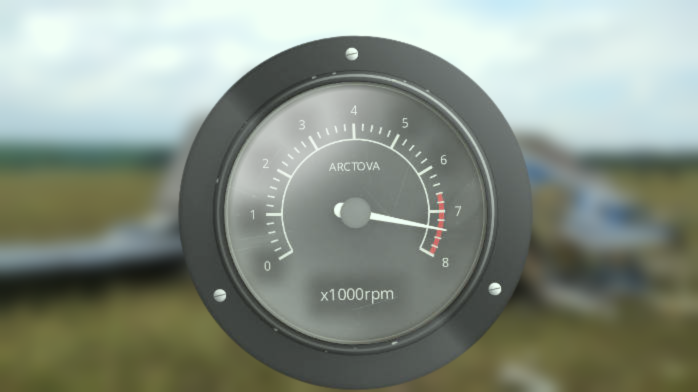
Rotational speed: 7400 rpm
